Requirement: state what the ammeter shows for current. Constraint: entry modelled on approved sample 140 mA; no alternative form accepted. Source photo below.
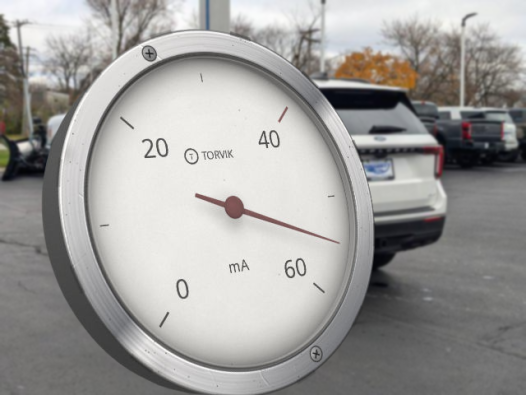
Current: 55 mA
